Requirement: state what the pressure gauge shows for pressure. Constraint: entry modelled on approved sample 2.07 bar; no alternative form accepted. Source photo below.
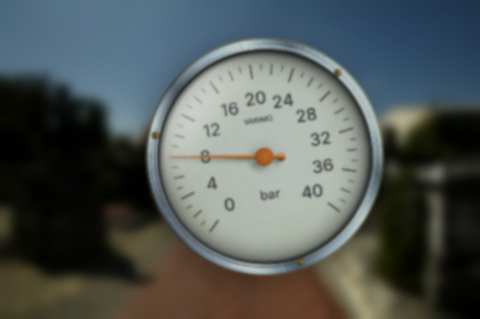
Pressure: 8 bar
